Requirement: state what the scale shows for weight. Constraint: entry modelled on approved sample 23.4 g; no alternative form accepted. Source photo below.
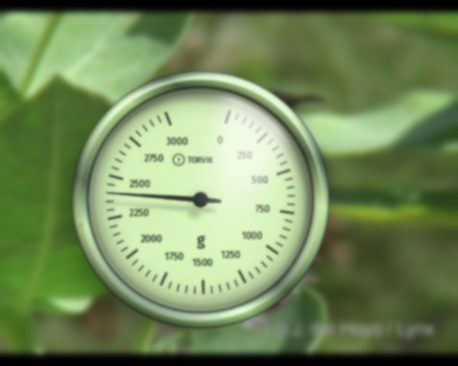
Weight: 2400 g
